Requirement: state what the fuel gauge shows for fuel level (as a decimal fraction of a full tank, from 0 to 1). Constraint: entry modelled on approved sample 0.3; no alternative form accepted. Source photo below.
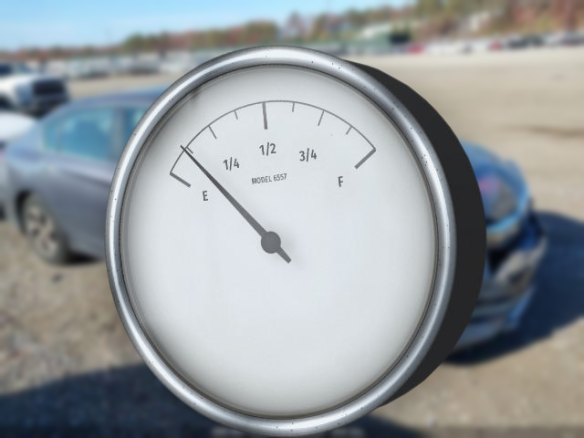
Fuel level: 0.125
